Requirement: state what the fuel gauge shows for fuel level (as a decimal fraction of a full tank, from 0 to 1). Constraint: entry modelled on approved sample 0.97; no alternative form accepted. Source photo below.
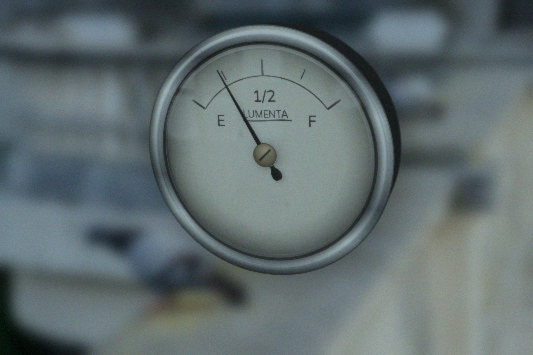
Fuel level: 0.25
